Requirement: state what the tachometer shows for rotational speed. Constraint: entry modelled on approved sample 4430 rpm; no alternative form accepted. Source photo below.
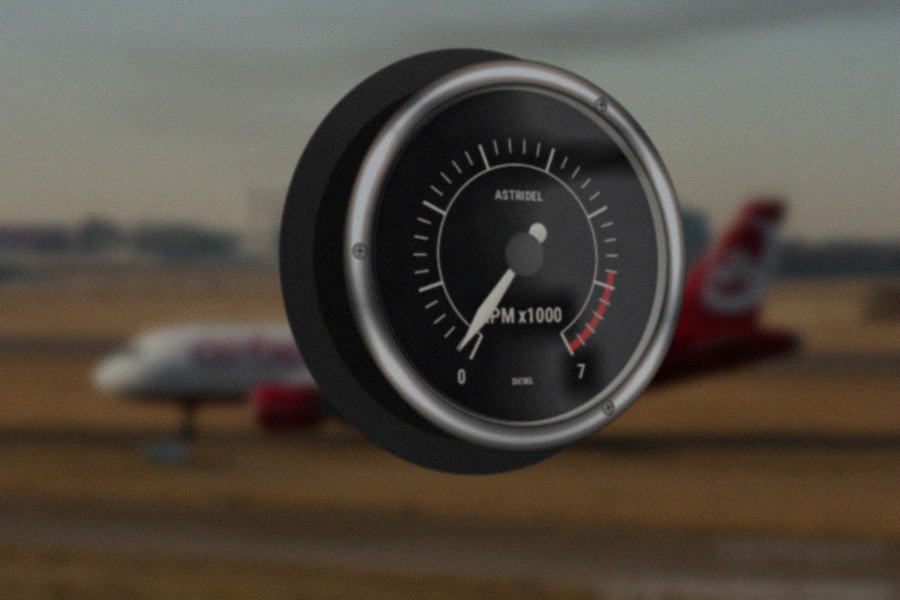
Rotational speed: 200 rpm
